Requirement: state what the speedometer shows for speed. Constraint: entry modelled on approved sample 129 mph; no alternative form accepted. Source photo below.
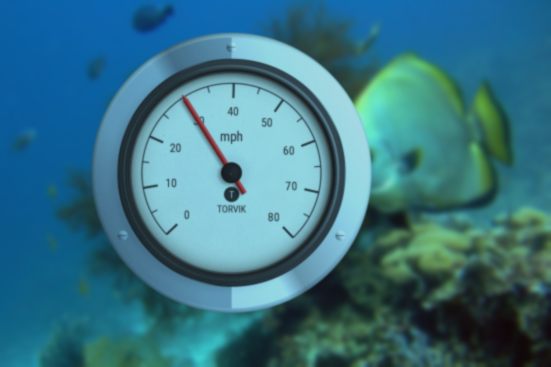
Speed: 30 mph
